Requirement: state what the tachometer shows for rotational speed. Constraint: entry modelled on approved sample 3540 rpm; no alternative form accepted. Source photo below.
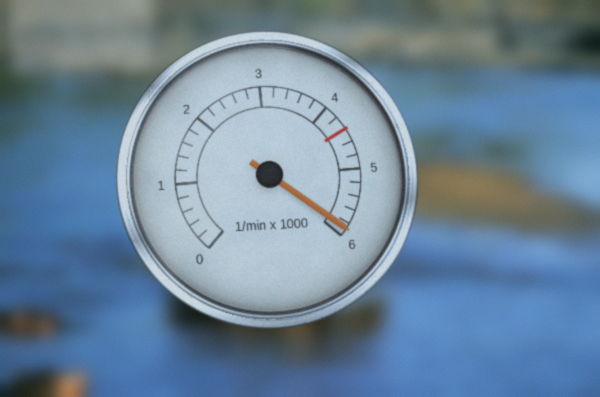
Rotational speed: 5900 rpm
